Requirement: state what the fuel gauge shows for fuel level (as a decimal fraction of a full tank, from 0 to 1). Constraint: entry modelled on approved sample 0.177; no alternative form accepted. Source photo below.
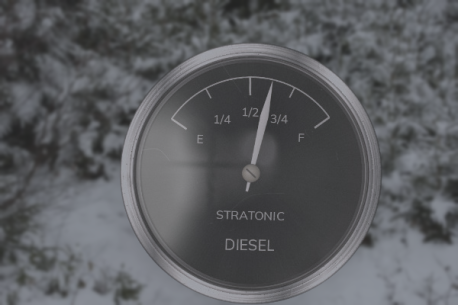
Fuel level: 0.625
